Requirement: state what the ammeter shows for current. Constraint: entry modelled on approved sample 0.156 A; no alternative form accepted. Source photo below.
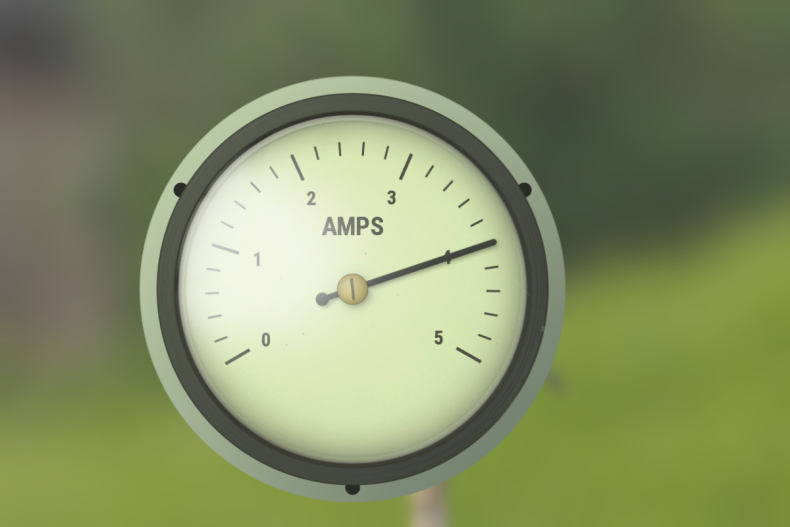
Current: 4 A
